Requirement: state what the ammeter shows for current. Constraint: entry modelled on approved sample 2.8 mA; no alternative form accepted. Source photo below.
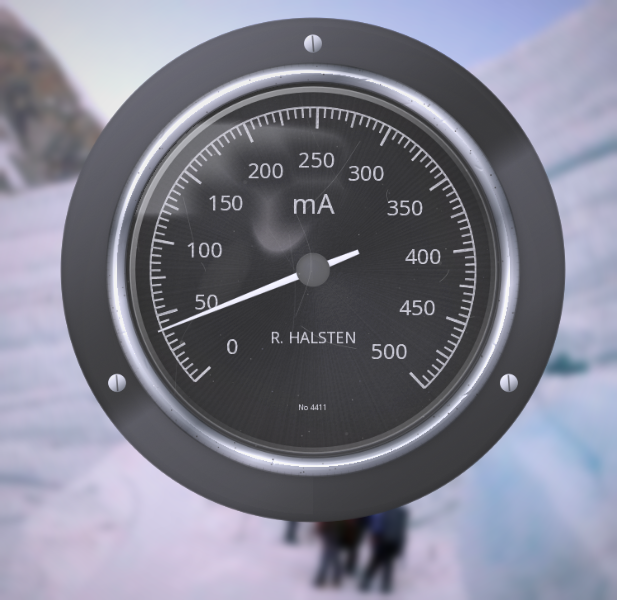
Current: 40 mA
